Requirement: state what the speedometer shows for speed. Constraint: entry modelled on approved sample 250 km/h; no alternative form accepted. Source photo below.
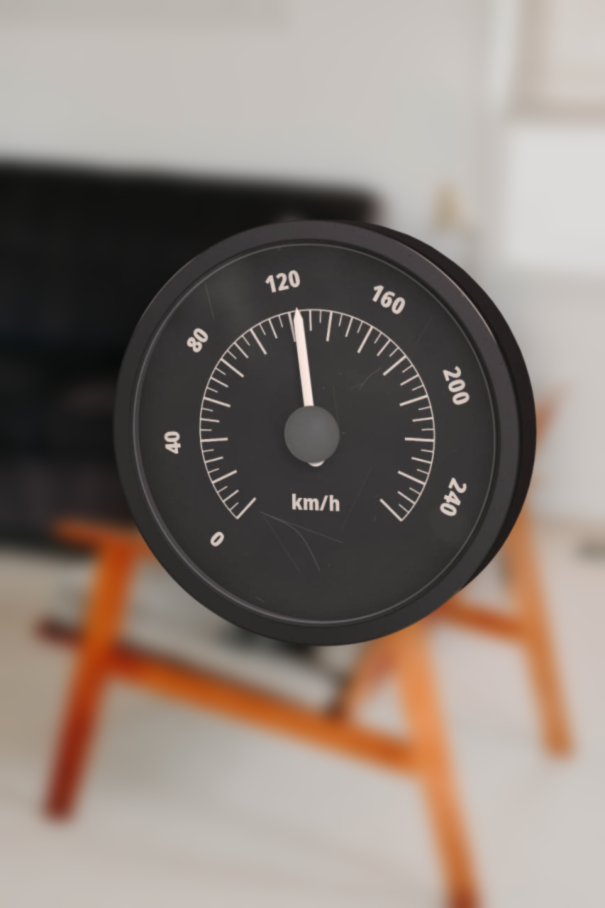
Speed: 125 km/h
